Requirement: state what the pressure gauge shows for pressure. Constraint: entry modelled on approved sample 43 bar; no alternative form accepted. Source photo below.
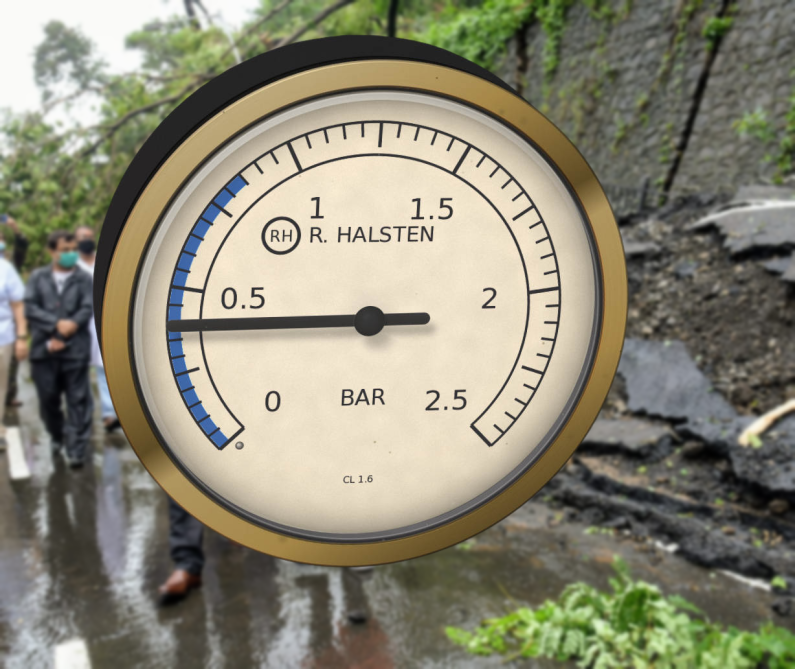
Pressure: 0.4 bar
